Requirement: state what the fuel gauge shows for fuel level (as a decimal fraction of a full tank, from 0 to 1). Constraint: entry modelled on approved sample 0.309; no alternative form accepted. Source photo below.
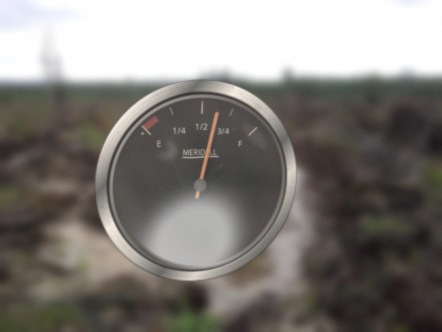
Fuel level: 0.625
